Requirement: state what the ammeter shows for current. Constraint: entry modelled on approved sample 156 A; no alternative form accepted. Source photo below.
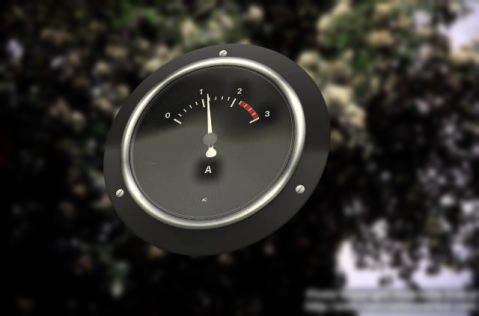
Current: 1.2 A
